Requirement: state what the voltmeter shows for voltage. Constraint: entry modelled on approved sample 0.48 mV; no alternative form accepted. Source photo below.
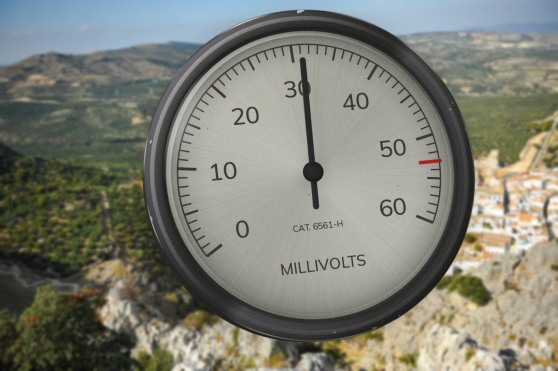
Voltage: 31 mV
